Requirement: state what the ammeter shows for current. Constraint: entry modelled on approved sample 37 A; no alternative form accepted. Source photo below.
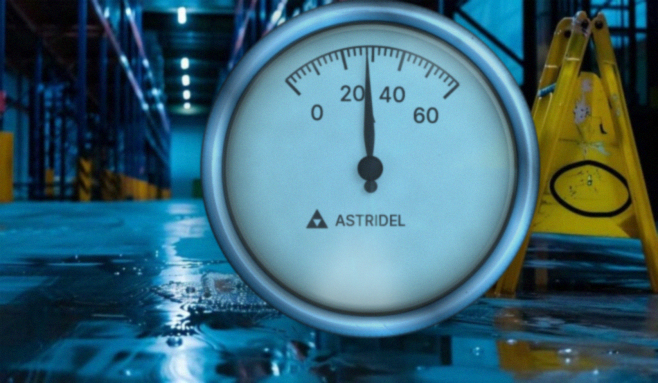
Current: 28 A
